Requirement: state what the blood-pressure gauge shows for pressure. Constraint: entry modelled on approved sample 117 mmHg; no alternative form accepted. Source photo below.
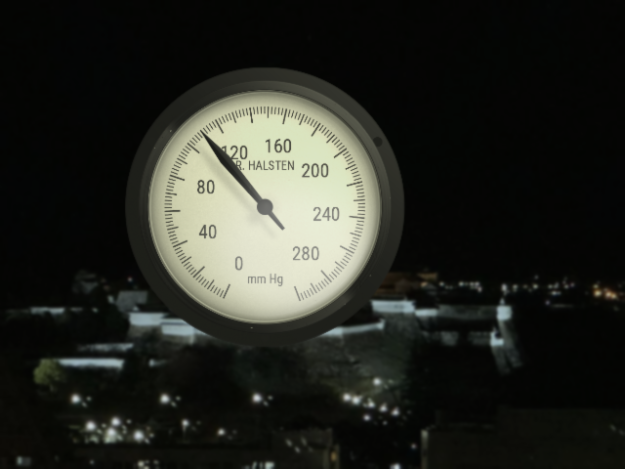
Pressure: 110 mmHg
